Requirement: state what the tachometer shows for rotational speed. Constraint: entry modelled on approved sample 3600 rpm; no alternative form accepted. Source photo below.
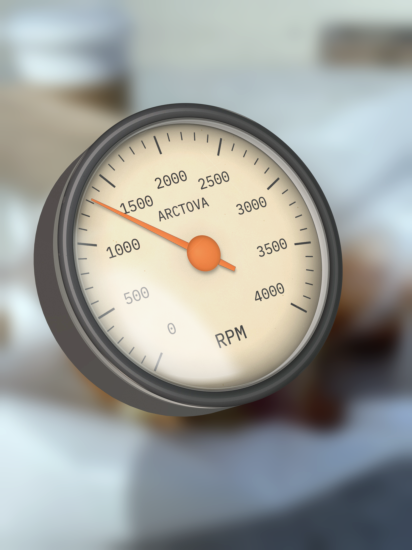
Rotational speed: 1300 rpm
